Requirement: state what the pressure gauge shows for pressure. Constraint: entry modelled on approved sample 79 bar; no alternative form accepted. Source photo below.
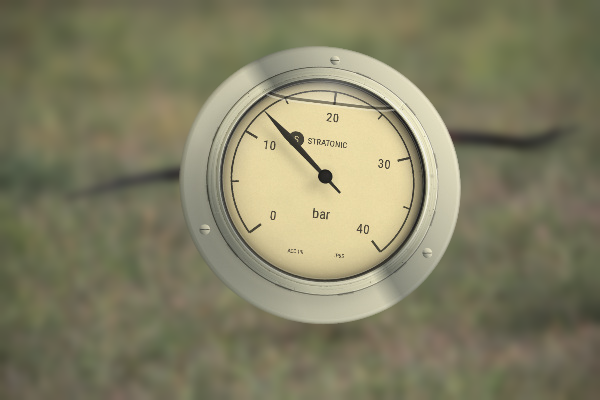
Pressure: 12.5 bar
